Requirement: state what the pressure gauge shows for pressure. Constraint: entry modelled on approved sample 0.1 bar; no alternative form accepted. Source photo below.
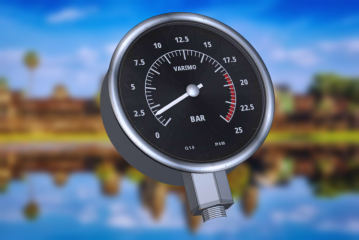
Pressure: 1.5 bar
